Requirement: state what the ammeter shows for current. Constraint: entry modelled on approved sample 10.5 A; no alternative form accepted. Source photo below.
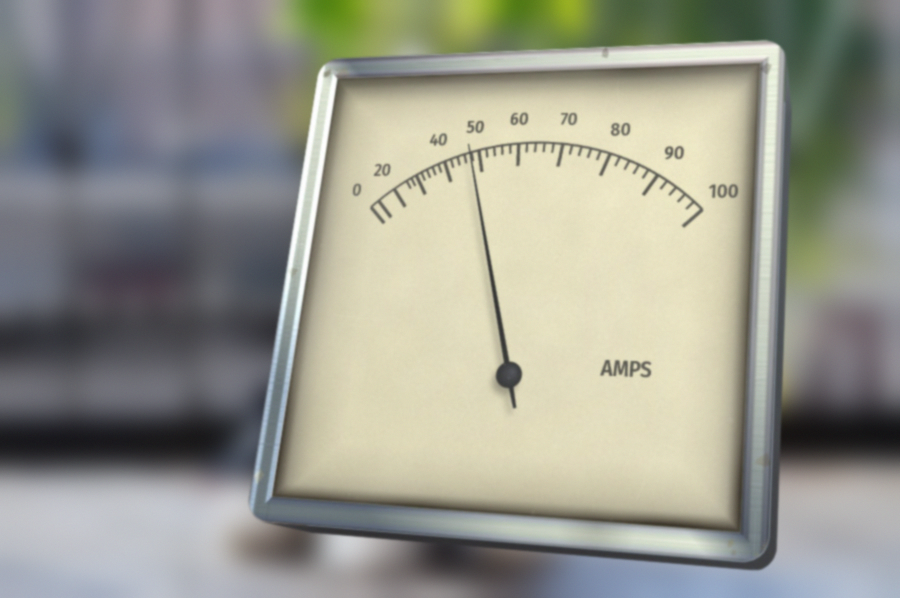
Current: 48 A
